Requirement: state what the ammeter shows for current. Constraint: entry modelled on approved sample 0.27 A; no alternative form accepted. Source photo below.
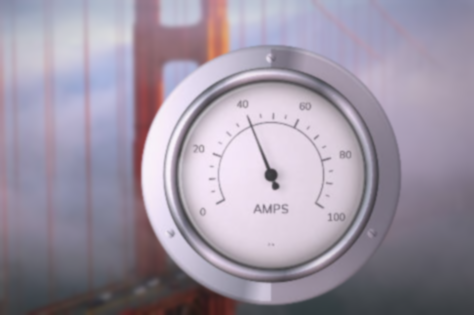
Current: 40 A
